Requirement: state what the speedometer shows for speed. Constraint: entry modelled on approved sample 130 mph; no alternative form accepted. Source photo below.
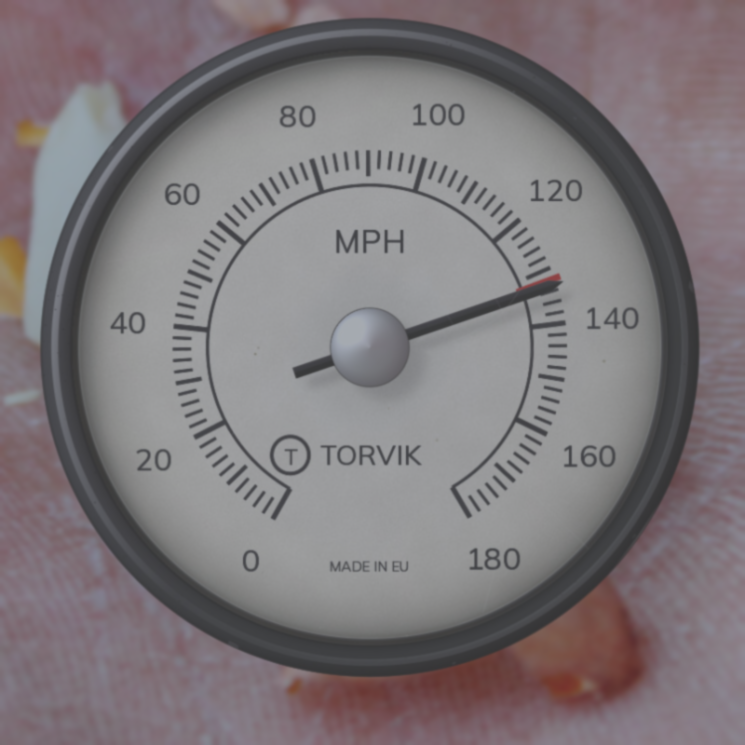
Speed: 133 mph
